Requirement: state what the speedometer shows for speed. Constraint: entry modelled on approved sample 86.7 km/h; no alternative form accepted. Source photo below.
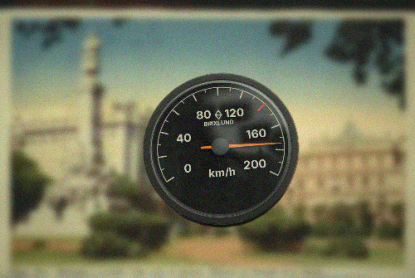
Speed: 175 km/h
